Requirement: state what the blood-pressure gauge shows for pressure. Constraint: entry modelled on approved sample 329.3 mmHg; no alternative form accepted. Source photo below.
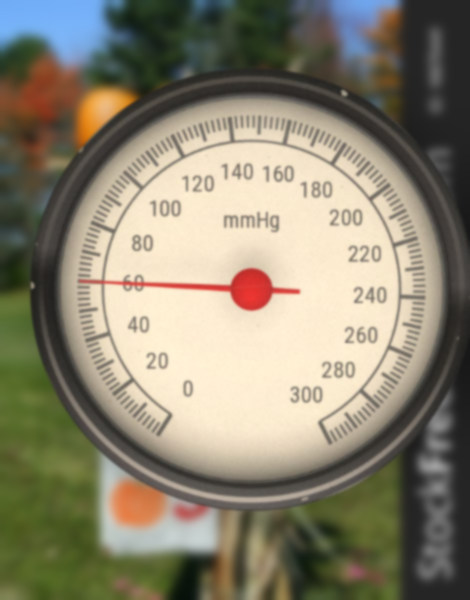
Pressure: 60 mmHg
